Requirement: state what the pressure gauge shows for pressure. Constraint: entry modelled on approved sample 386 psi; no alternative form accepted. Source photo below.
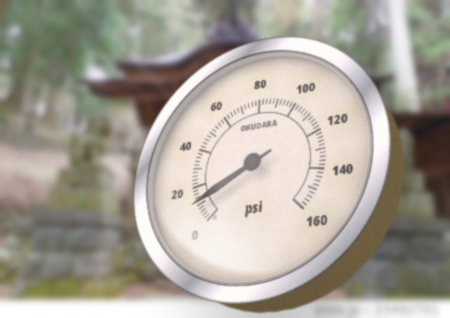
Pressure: 10 psi
